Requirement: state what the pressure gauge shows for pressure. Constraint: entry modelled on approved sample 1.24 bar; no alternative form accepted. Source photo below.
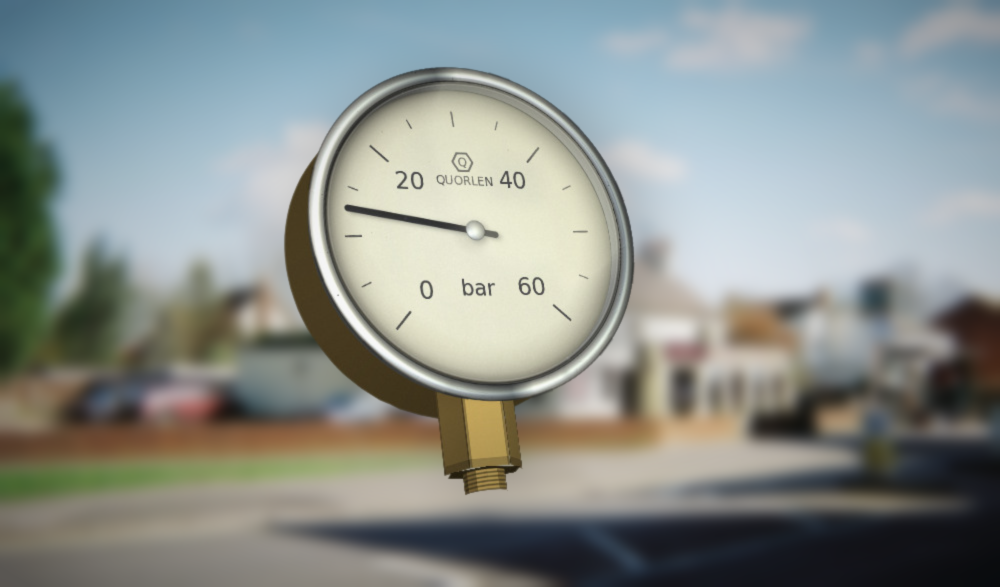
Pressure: 12.5 bar
